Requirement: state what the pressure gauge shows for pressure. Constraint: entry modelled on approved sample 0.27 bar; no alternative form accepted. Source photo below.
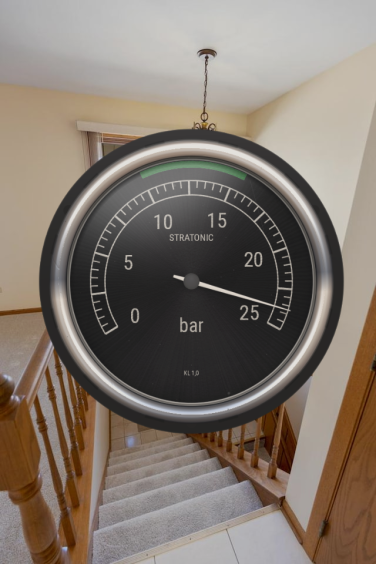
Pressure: 23.75 bar
